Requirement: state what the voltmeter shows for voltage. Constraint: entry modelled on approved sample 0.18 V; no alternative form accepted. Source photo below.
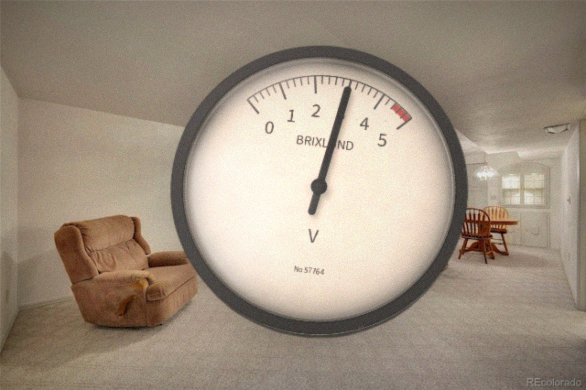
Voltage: 3 V
